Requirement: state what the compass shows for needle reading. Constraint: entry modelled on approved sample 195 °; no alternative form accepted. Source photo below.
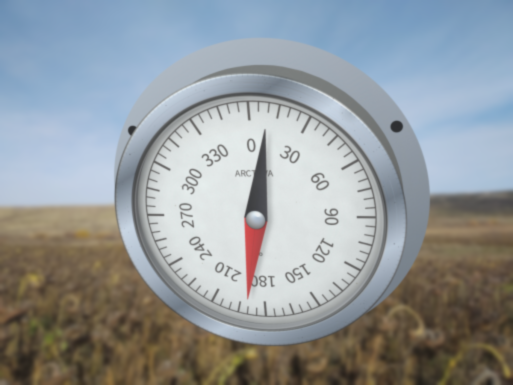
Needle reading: 190 °
